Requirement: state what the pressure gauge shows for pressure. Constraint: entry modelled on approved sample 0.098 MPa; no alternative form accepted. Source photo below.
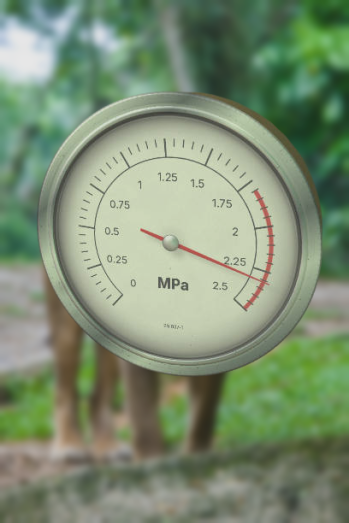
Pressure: 2.3 MPa
